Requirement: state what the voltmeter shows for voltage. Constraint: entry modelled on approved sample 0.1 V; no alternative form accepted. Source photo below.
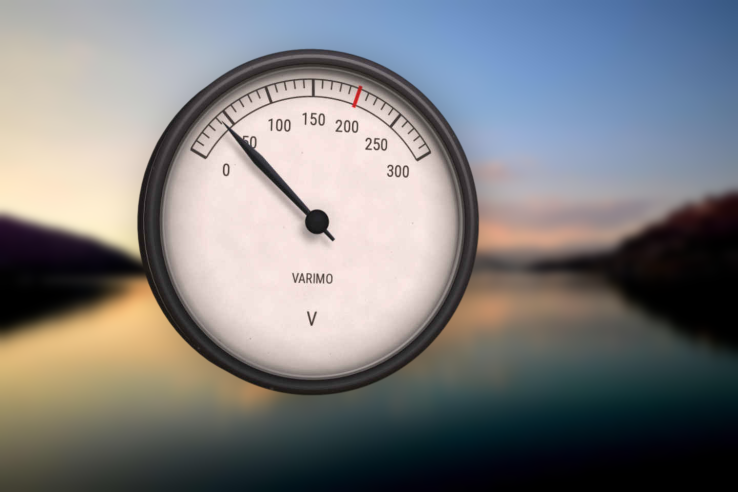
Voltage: 40 V
